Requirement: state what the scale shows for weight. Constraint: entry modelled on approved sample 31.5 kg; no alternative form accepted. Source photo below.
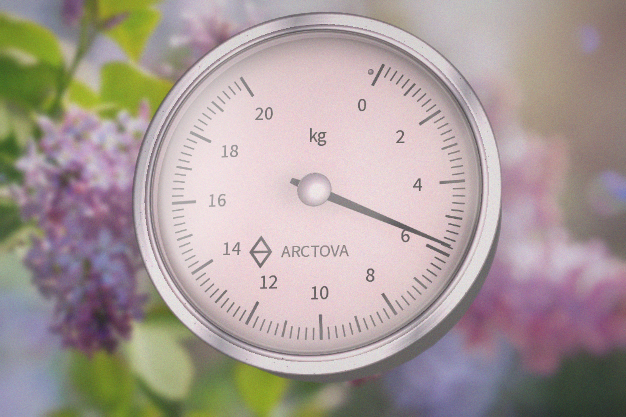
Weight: 5.8 kg
